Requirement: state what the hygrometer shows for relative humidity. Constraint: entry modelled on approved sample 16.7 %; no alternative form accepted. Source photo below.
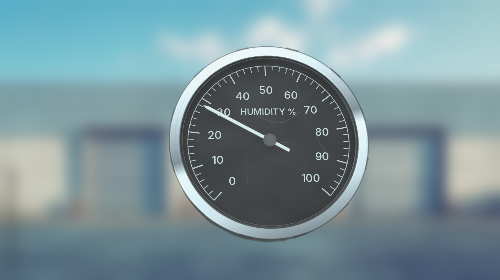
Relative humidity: 28 %
